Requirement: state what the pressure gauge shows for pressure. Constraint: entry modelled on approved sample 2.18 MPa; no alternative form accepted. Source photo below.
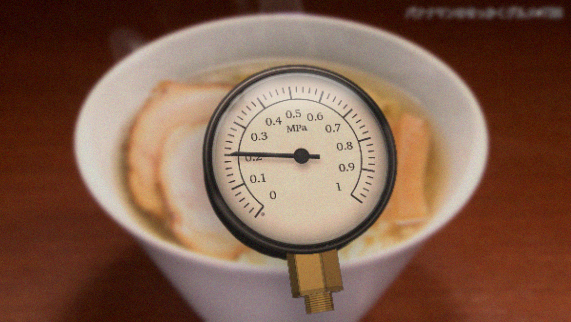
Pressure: 0.2 MPa
